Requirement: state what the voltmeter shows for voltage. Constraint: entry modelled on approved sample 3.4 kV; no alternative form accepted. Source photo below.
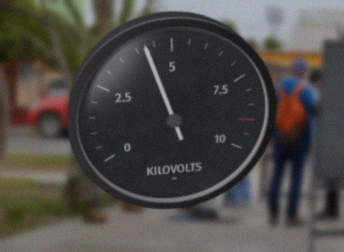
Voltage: 4.25 kV
